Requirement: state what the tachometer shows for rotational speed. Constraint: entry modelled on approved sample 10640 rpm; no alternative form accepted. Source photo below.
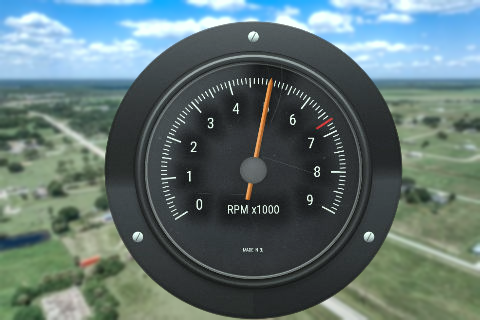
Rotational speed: 5000 rpm
